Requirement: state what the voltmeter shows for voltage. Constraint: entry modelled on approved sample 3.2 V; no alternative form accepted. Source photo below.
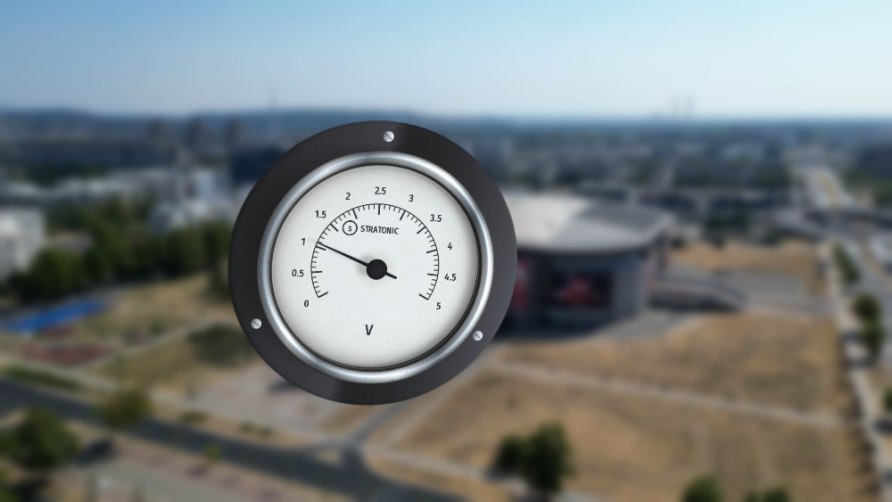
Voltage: 1.1 V
